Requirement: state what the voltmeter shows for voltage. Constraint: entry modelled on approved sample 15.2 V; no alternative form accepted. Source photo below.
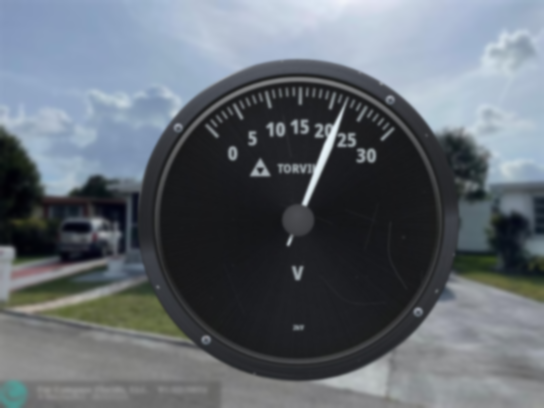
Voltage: 22 V
